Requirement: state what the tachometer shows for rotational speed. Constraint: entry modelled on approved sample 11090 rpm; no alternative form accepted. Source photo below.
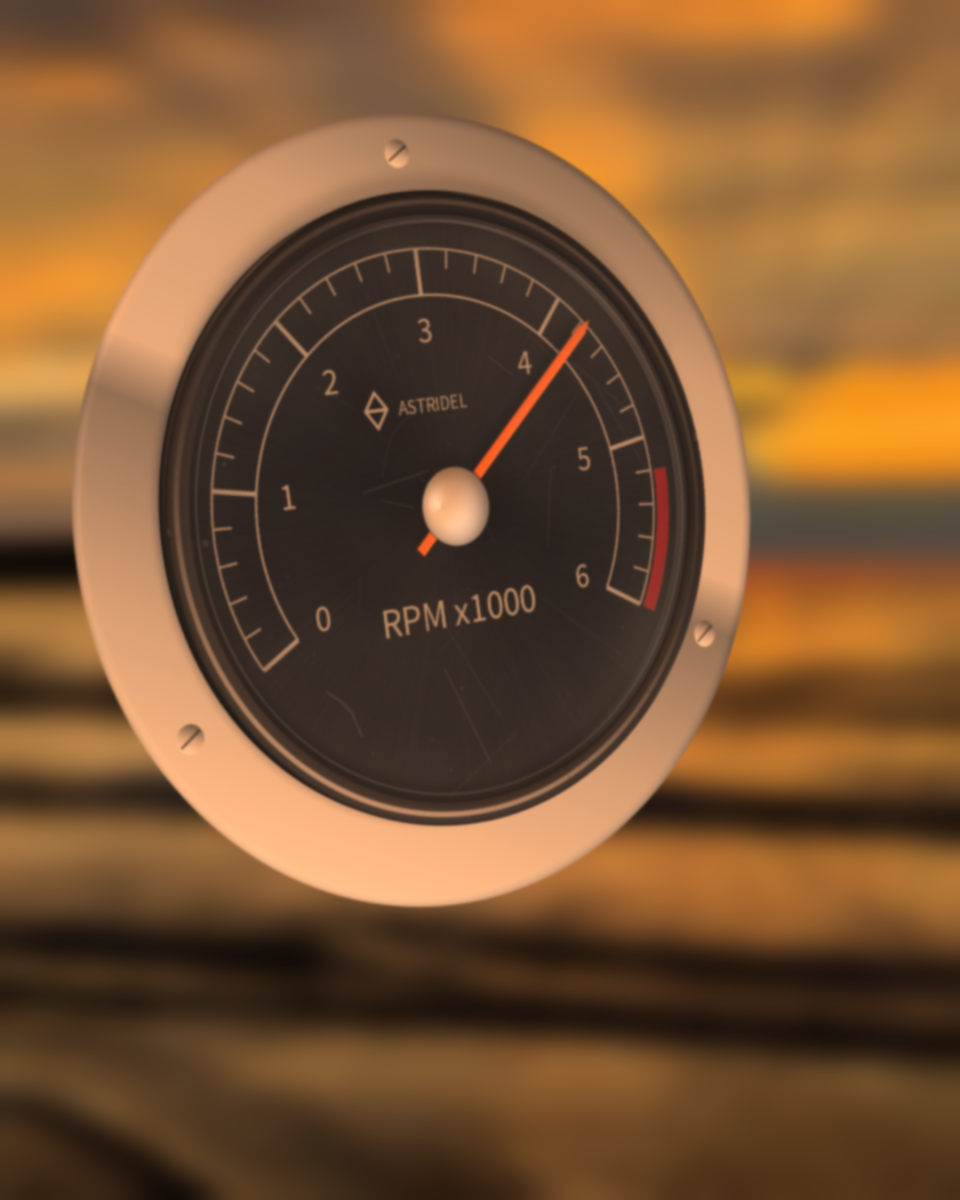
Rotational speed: 4200 rpm
